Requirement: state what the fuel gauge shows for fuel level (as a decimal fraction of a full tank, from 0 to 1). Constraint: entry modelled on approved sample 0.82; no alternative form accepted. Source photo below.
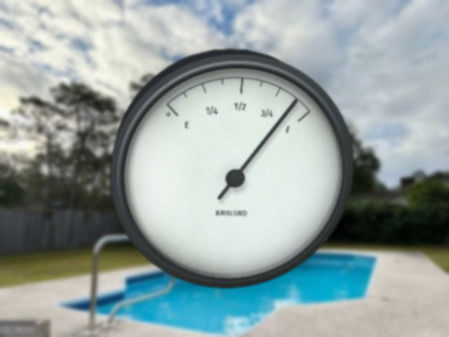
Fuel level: 0.875
